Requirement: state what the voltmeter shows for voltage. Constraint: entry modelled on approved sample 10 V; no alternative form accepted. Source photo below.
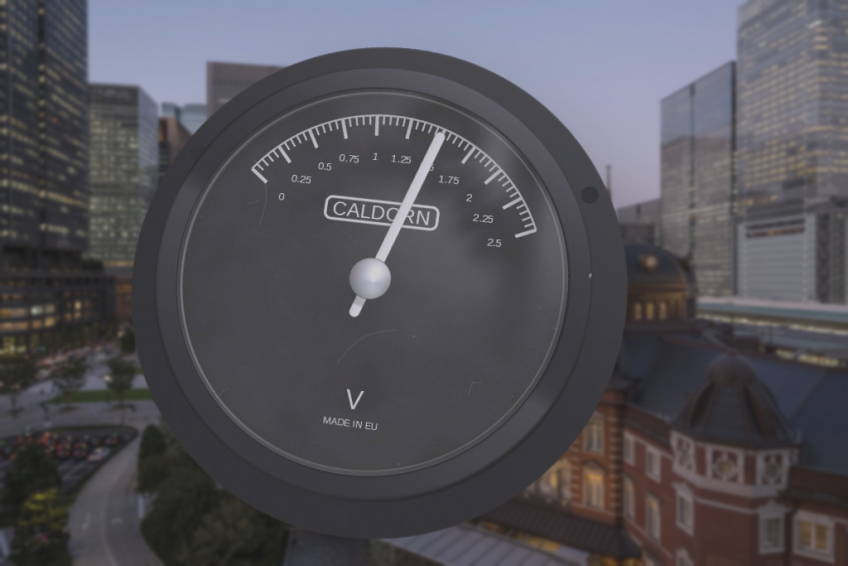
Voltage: 1.5 V
